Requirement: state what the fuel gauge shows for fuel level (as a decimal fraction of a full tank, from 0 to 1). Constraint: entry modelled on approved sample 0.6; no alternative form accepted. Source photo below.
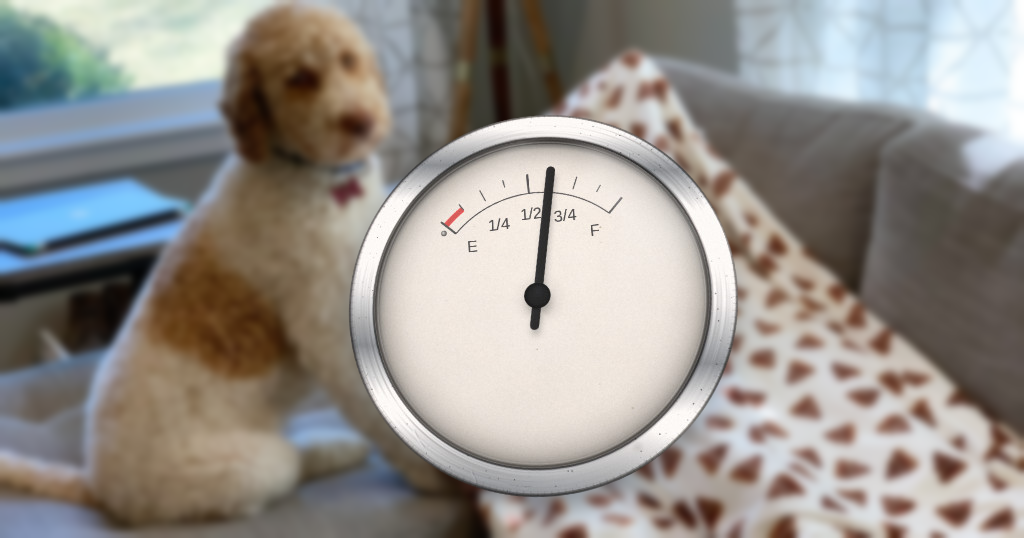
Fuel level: 0.625
